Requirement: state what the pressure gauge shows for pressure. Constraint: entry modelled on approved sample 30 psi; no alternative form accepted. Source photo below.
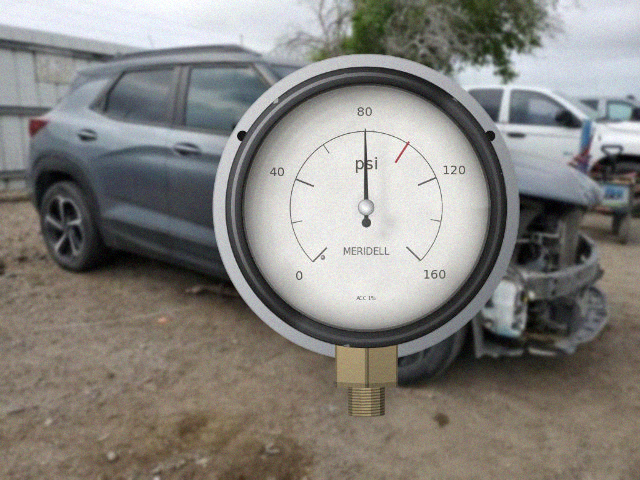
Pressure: 80 psi
